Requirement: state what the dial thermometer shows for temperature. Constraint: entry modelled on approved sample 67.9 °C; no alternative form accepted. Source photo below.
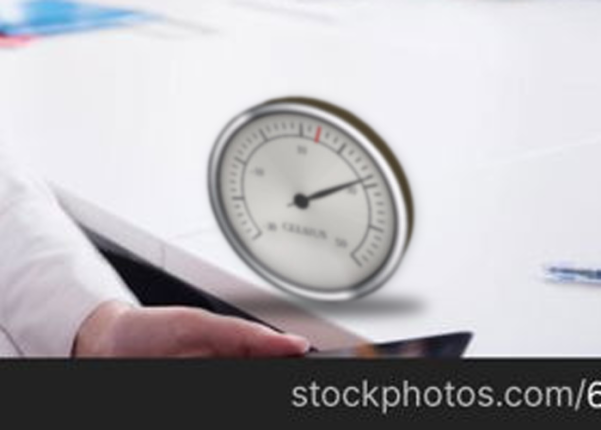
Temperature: 28 °C
